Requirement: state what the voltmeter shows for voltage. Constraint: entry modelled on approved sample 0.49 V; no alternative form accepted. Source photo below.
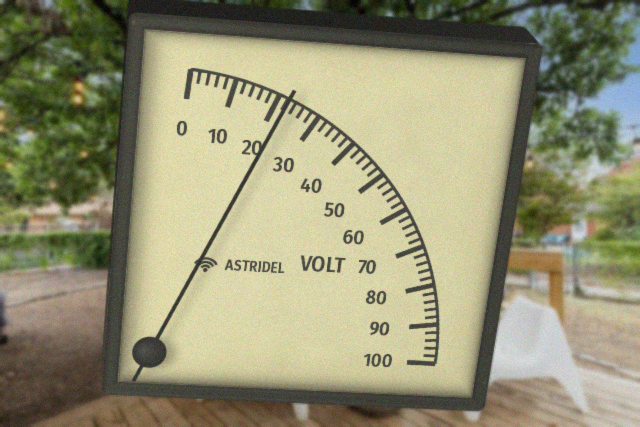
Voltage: 22 V
